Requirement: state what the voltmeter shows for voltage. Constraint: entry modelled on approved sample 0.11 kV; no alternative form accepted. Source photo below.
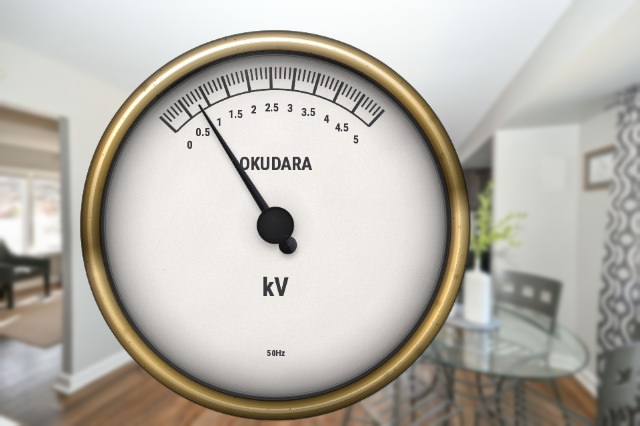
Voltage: 0.8 kV
